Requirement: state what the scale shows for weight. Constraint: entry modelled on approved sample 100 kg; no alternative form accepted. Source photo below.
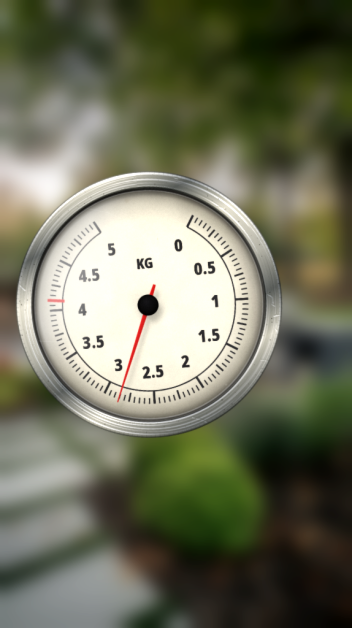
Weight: 2.85 kg
